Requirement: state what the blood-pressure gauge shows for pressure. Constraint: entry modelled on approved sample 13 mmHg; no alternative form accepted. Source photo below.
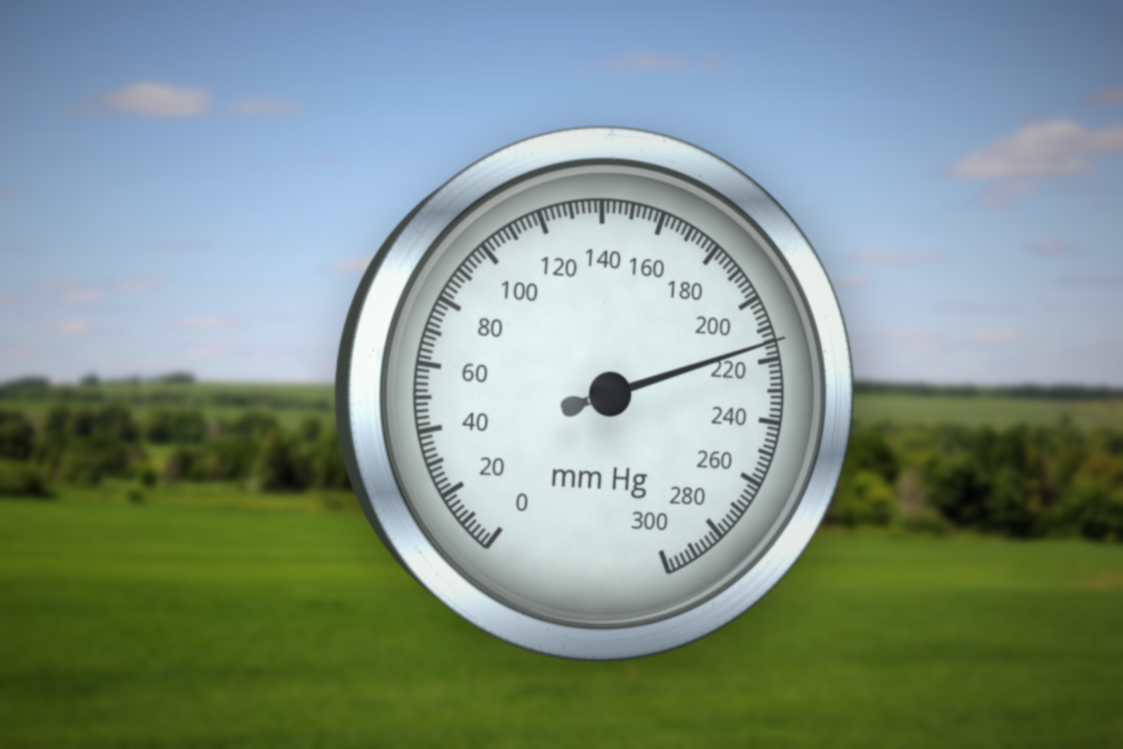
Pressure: 214 mmHg
